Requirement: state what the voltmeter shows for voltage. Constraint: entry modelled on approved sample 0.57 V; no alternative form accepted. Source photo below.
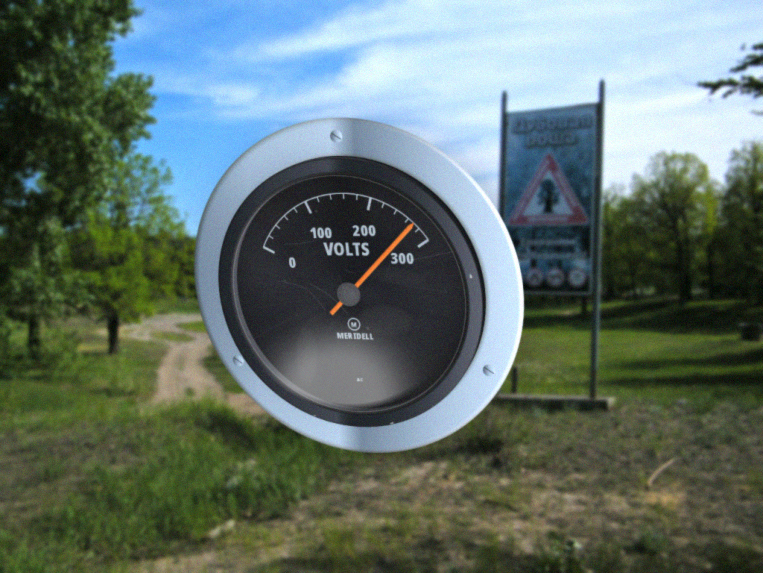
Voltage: 270 V
